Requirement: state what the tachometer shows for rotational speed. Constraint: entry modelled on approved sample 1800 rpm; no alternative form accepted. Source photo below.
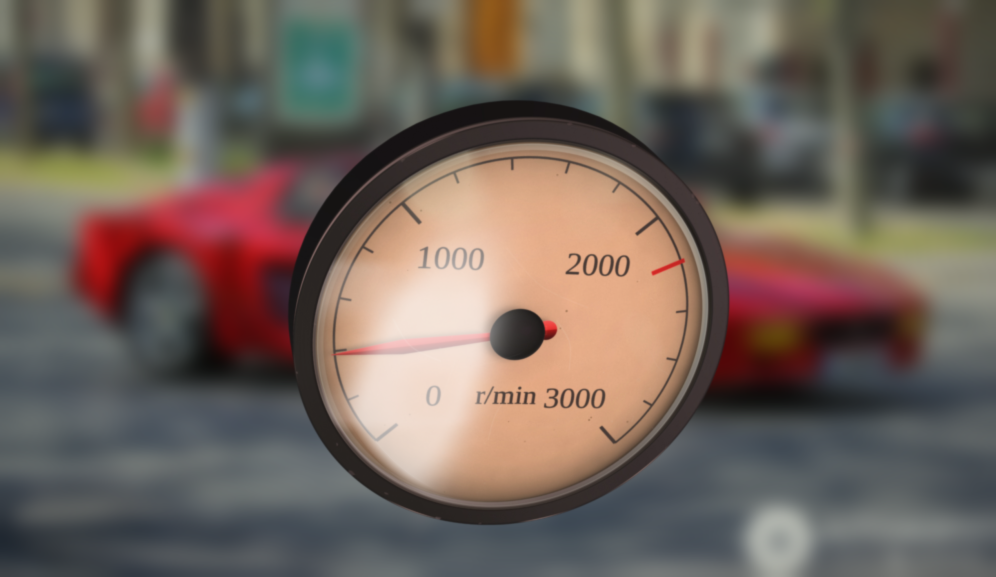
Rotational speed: 400 rpm
